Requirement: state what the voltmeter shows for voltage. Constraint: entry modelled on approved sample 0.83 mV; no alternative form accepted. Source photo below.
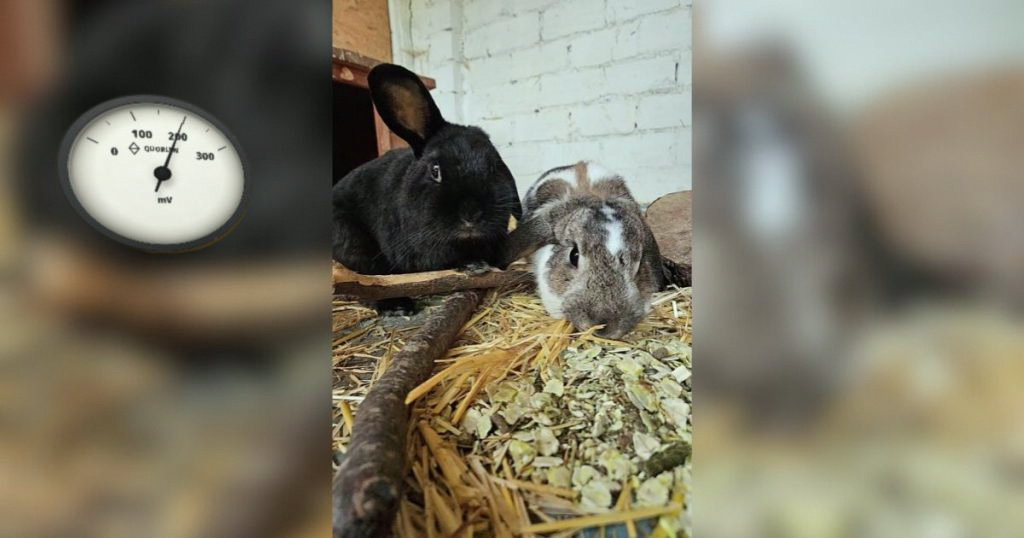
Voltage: 200 mV
